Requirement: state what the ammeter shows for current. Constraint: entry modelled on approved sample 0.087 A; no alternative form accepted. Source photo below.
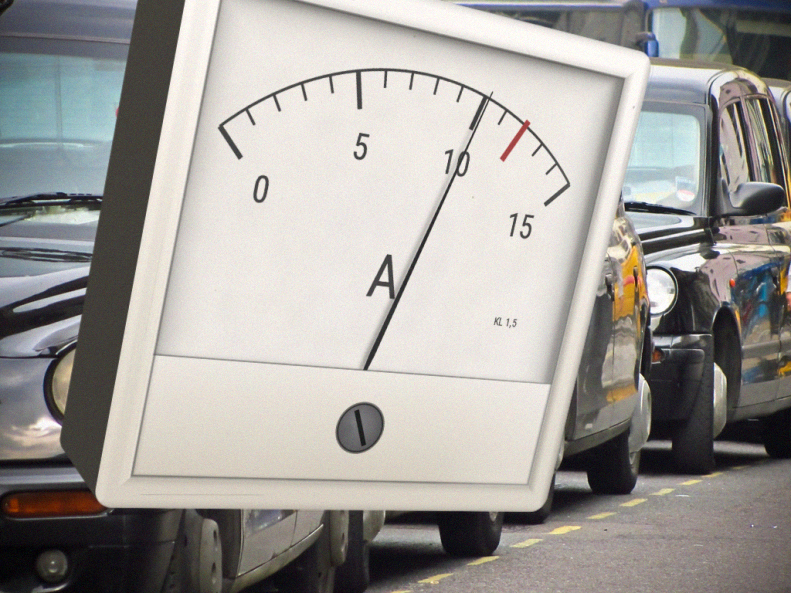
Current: 10 A
